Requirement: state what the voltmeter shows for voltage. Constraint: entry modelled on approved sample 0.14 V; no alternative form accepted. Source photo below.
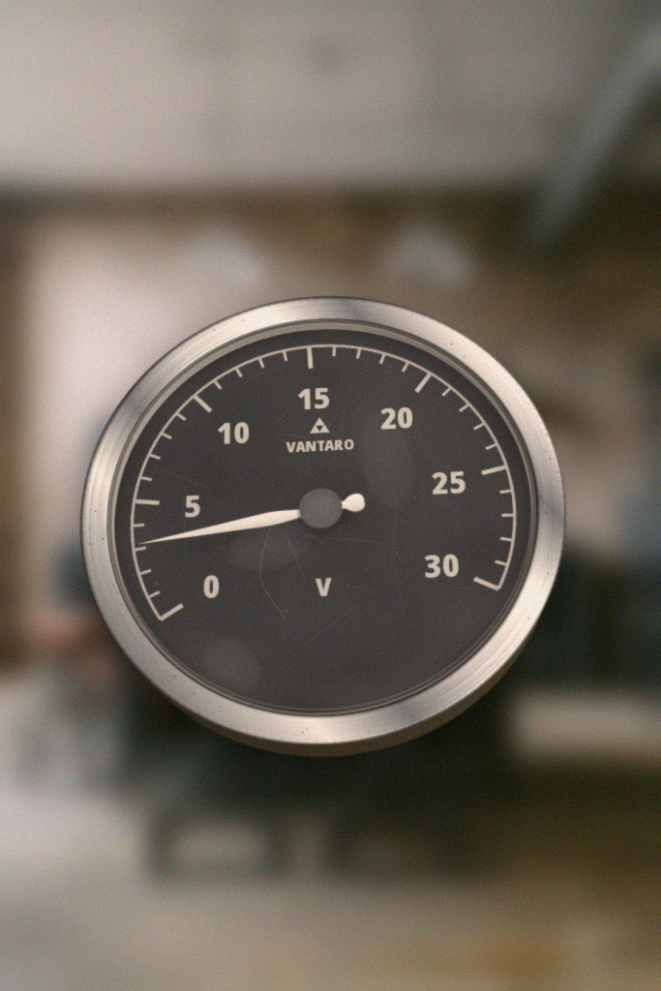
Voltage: 3 V
